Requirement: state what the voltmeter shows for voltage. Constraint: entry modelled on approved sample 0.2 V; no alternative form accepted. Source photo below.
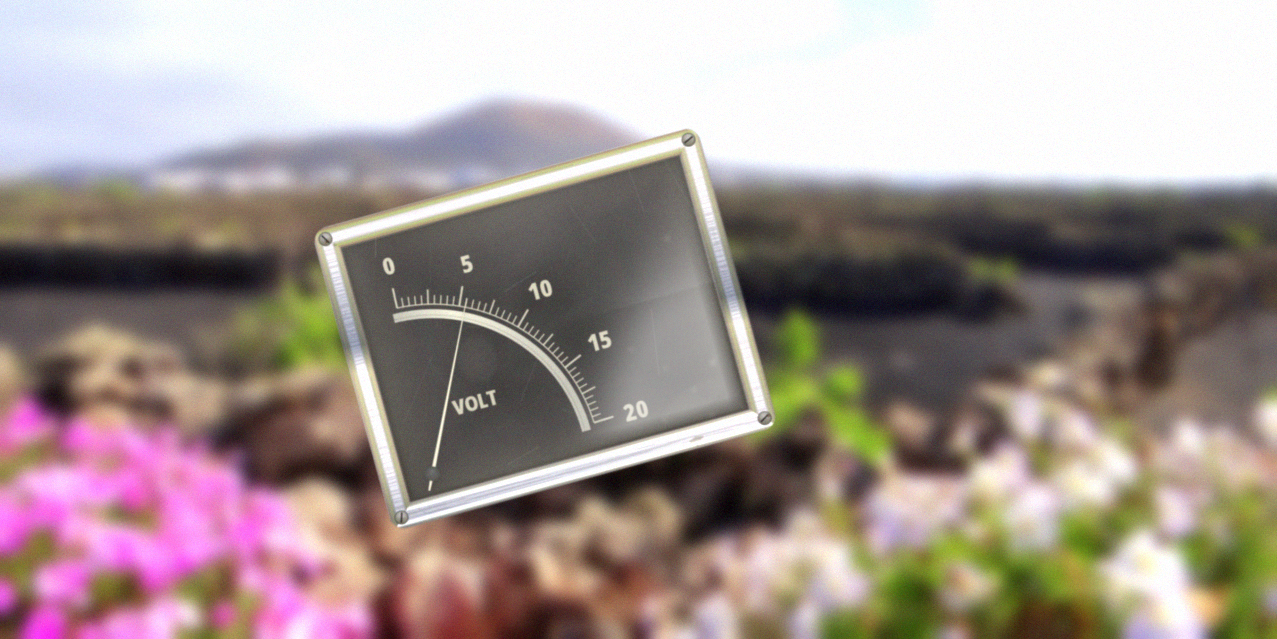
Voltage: 5.5 V
